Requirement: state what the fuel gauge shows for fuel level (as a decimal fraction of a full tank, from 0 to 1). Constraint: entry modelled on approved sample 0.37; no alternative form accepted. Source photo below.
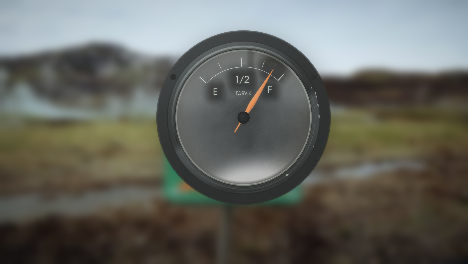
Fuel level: 0.875
